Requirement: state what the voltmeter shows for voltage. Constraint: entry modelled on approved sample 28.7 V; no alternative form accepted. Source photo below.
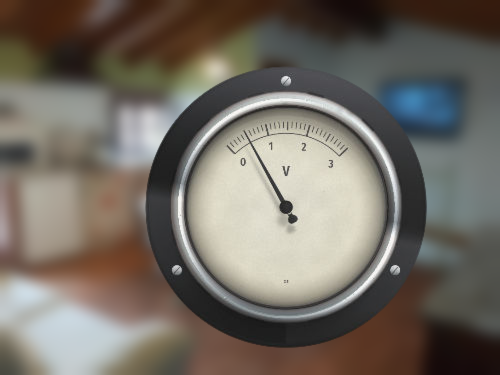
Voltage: 0.5 V
